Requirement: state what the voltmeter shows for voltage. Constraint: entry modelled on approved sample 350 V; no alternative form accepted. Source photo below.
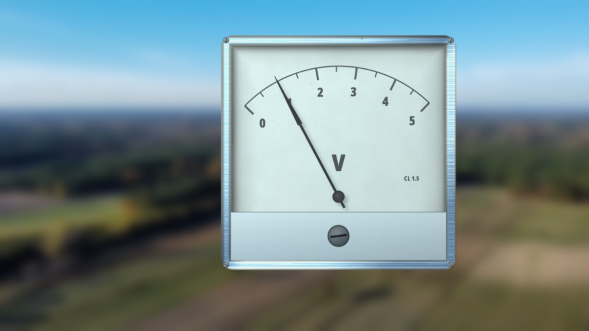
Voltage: 1 V
